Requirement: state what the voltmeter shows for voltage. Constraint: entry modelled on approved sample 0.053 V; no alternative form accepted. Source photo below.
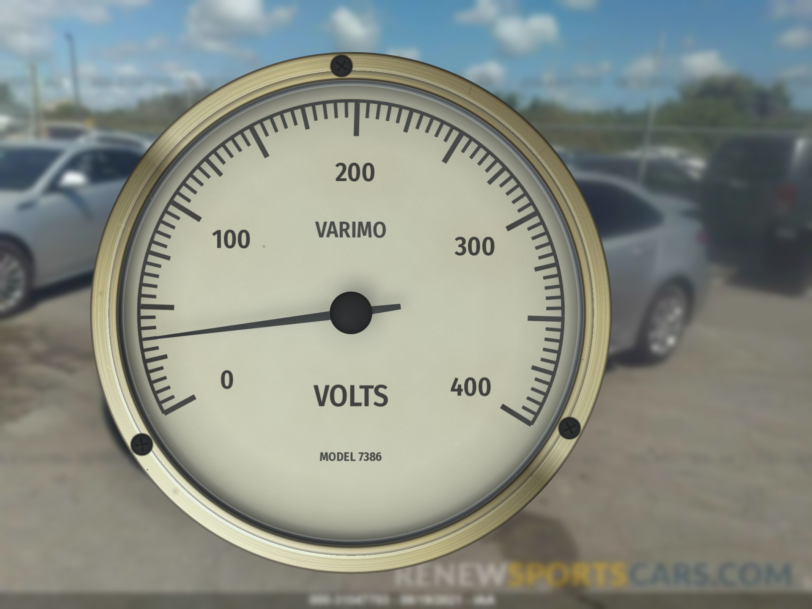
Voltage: 35 V
